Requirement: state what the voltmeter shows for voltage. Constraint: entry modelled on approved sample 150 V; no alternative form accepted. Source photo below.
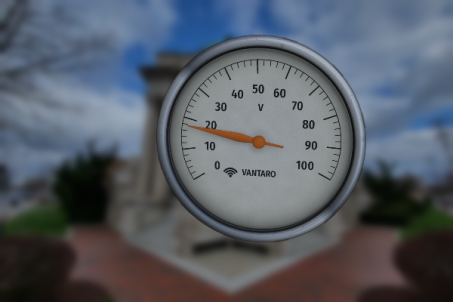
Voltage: 18 V
